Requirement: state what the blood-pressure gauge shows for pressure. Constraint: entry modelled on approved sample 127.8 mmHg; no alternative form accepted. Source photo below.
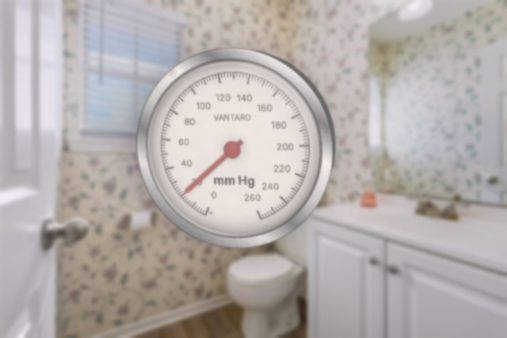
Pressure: 20 mmHg
